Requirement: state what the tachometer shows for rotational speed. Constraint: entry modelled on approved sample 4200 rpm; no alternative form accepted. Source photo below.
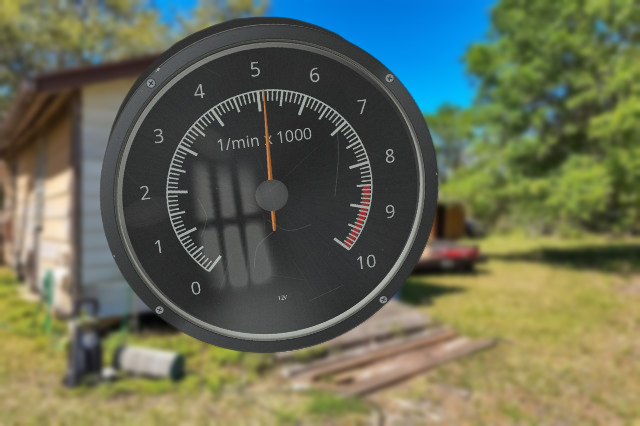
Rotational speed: 5100 rpm
